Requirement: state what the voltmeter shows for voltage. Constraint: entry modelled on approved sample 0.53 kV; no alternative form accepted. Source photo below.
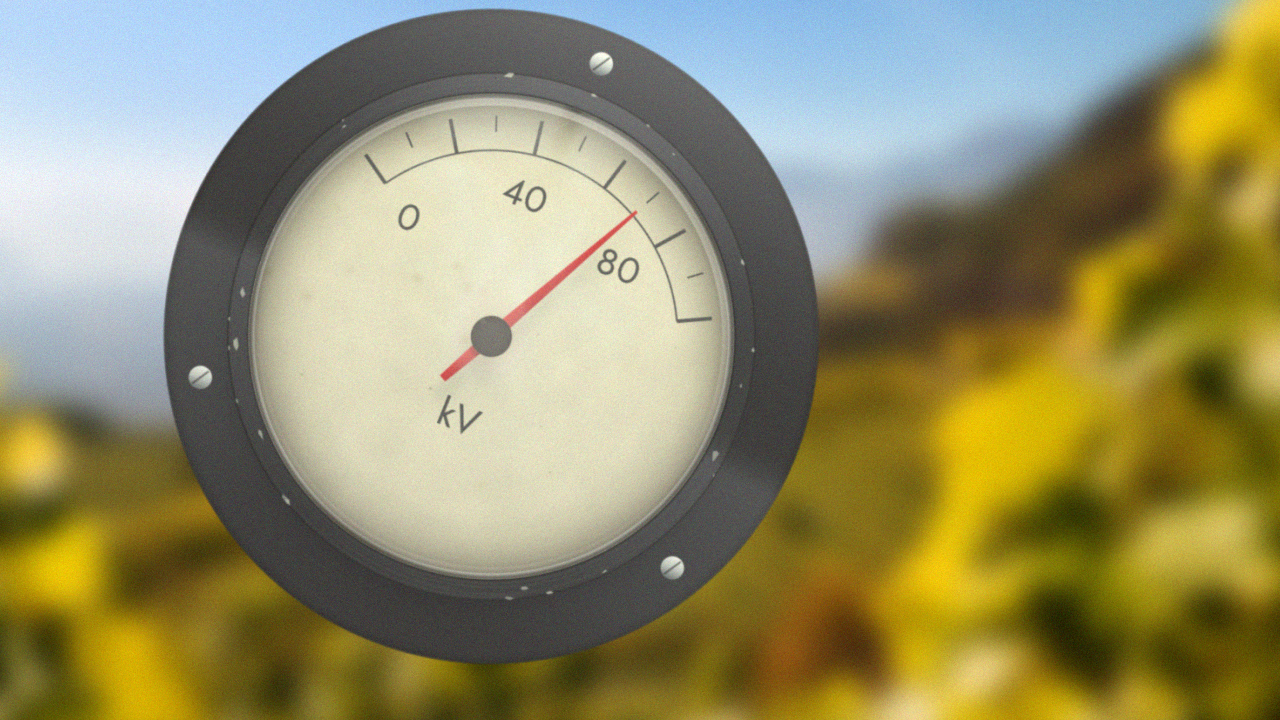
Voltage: 70 kV
